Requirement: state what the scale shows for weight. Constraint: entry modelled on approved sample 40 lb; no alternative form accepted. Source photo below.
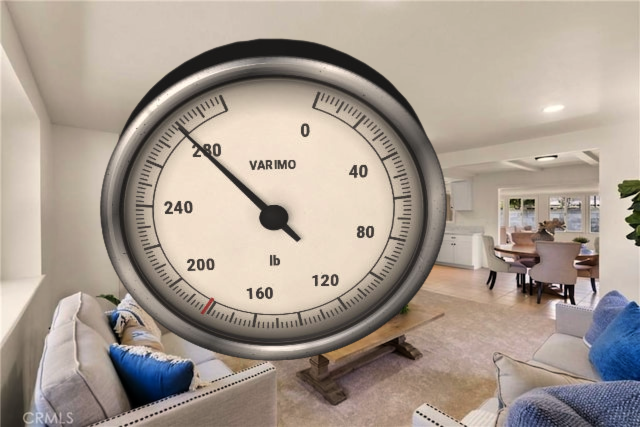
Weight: 280 lb
